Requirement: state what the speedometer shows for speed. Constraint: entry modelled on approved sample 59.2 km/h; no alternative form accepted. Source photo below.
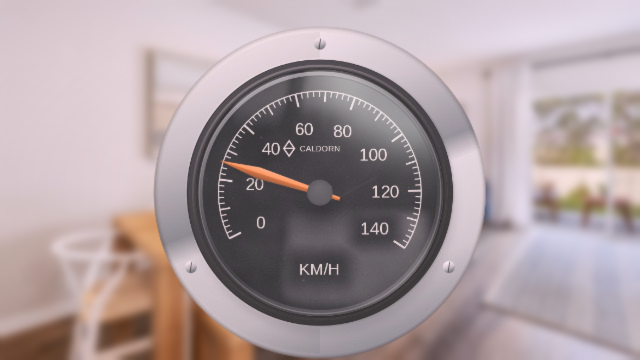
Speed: 26 km/h
